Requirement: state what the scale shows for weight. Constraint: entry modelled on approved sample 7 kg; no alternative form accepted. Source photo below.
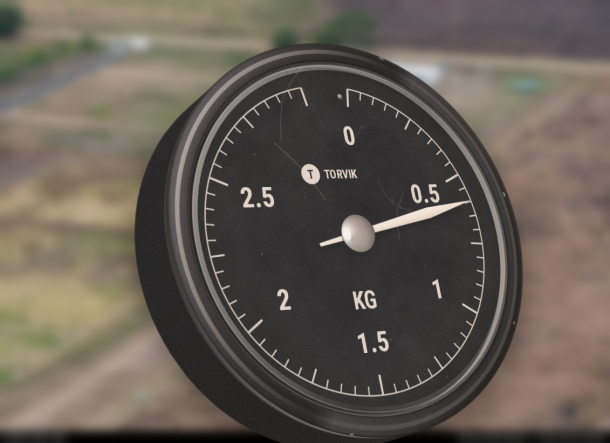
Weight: 0.6 kg
